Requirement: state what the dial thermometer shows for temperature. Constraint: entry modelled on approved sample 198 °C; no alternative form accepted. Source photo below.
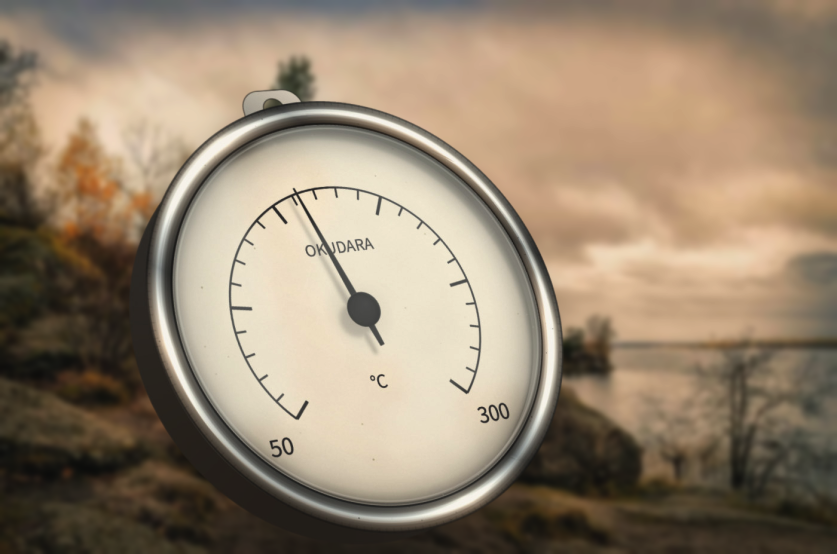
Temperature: 160 °C
